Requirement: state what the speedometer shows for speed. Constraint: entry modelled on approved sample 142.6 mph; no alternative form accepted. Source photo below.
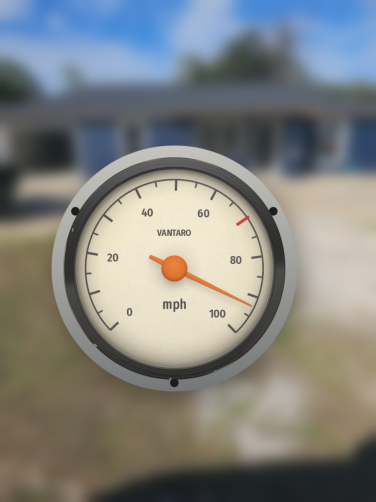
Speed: 92.5 mph
